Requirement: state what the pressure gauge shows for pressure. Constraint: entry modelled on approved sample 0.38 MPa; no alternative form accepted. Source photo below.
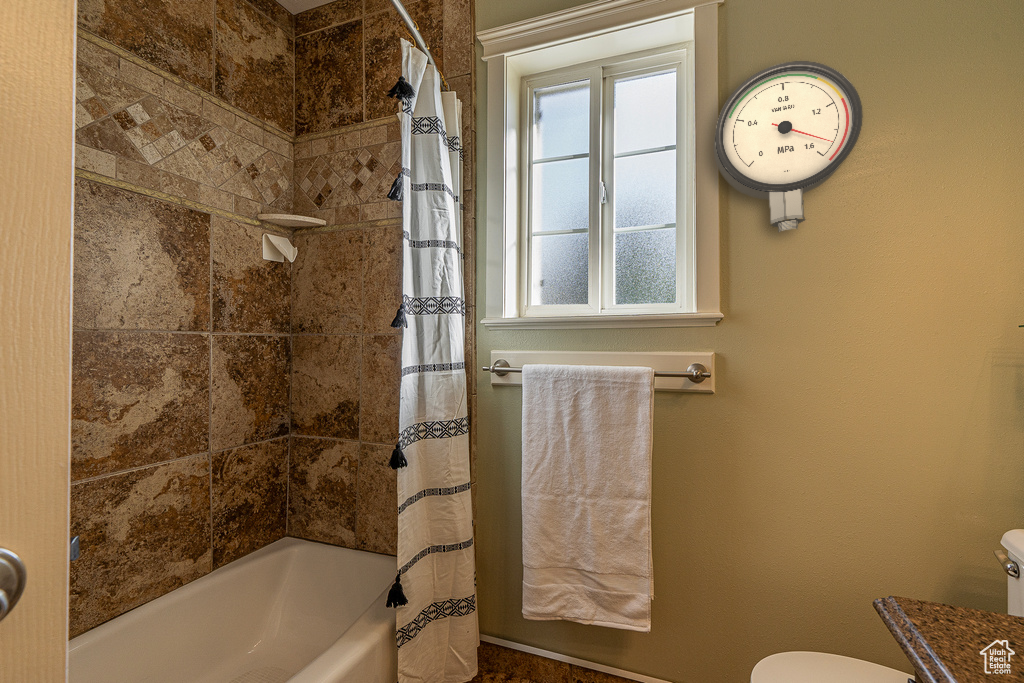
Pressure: 1.5 MPa
